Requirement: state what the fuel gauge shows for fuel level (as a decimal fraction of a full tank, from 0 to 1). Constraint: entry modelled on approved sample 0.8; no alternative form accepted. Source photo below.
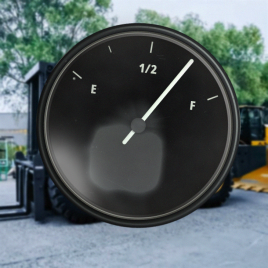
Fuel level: 0.75
